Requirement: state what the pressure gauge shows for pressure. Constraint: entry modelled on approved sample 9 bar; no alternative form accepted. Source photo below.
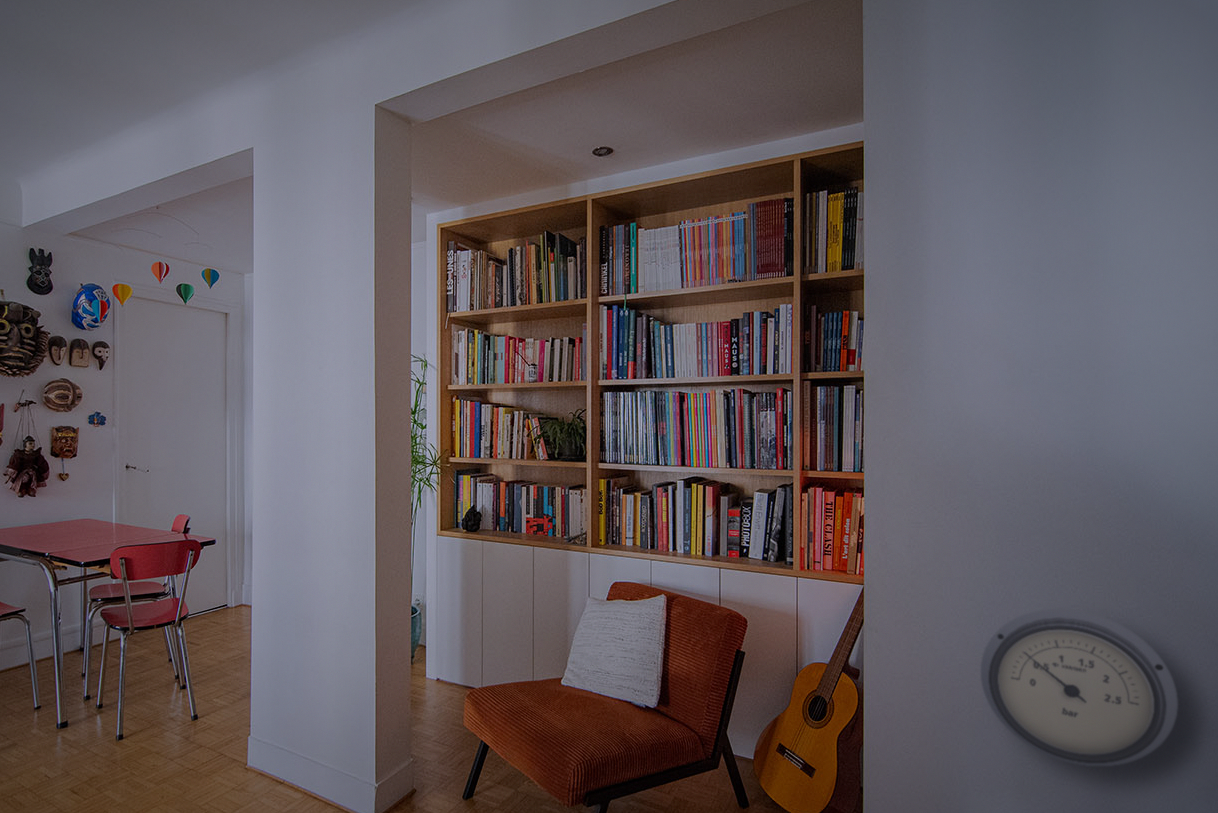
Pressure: 0.5 bar
